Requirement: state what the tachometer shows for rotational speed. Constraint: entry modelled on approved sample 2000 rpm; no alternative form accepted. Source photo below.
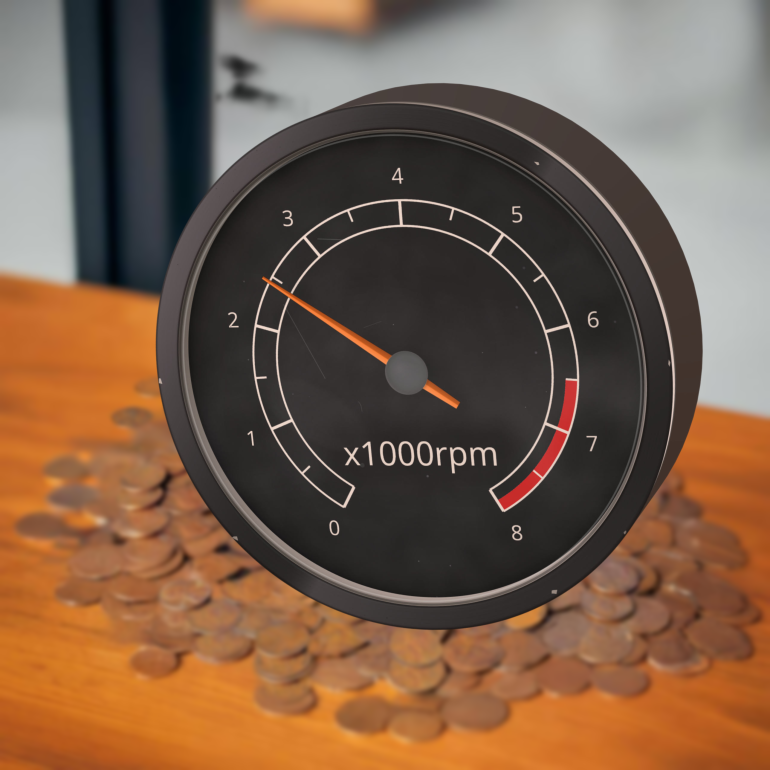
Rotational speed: 2500 rpm
